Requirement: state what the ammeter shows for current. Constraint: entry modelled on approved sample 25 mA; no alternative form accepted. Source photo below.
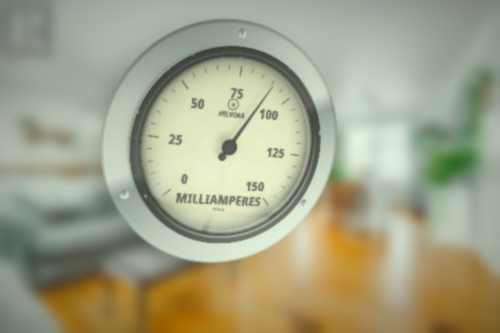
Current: 90 mA
